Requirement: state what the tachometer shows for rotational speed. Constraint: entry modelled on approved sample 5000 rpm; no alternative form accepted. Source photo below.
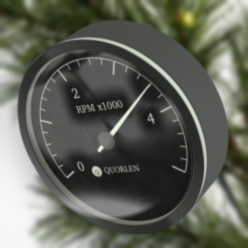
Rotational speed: 3600 rpm
